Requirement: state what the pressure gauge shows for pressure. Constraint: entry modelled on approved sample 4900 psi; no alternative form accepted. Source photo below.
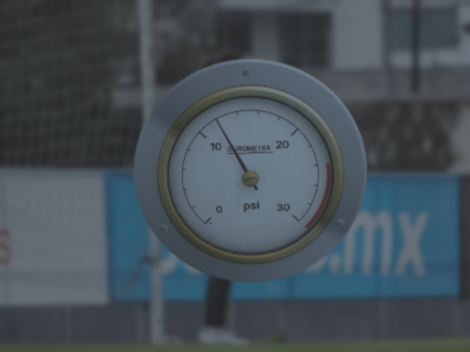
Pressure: 12 psi
